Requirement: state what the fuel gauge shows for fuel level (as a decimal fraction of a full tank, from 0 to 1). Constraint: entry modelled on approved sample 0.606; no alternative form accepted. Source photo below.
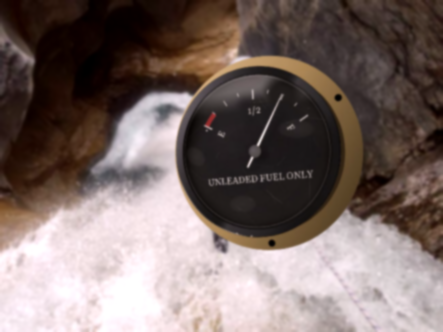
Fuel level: 0.75
